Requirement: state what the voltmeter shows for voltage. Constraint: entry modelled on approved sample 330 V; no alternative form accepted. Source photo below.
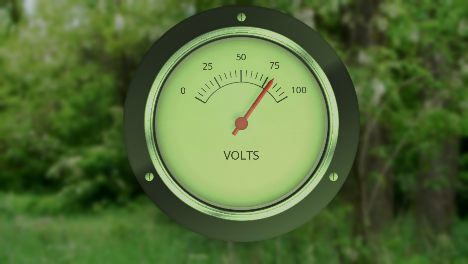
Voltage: 80 V
